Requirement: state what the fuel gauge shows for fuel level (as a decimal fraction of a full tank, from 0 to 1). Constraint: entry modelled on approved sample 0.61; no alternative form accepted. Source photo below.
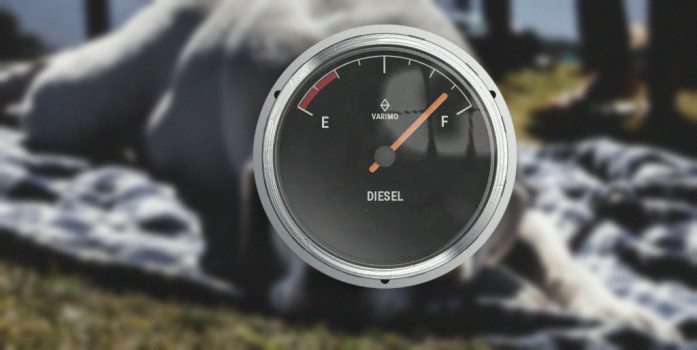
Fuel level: 0.875
